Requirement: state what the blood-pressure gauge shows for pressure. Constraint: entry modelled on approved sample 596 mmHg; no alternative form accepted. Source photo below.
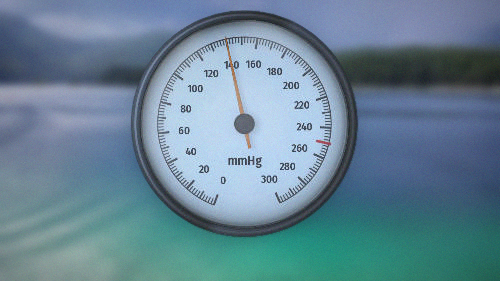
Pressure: 140 mmHg
